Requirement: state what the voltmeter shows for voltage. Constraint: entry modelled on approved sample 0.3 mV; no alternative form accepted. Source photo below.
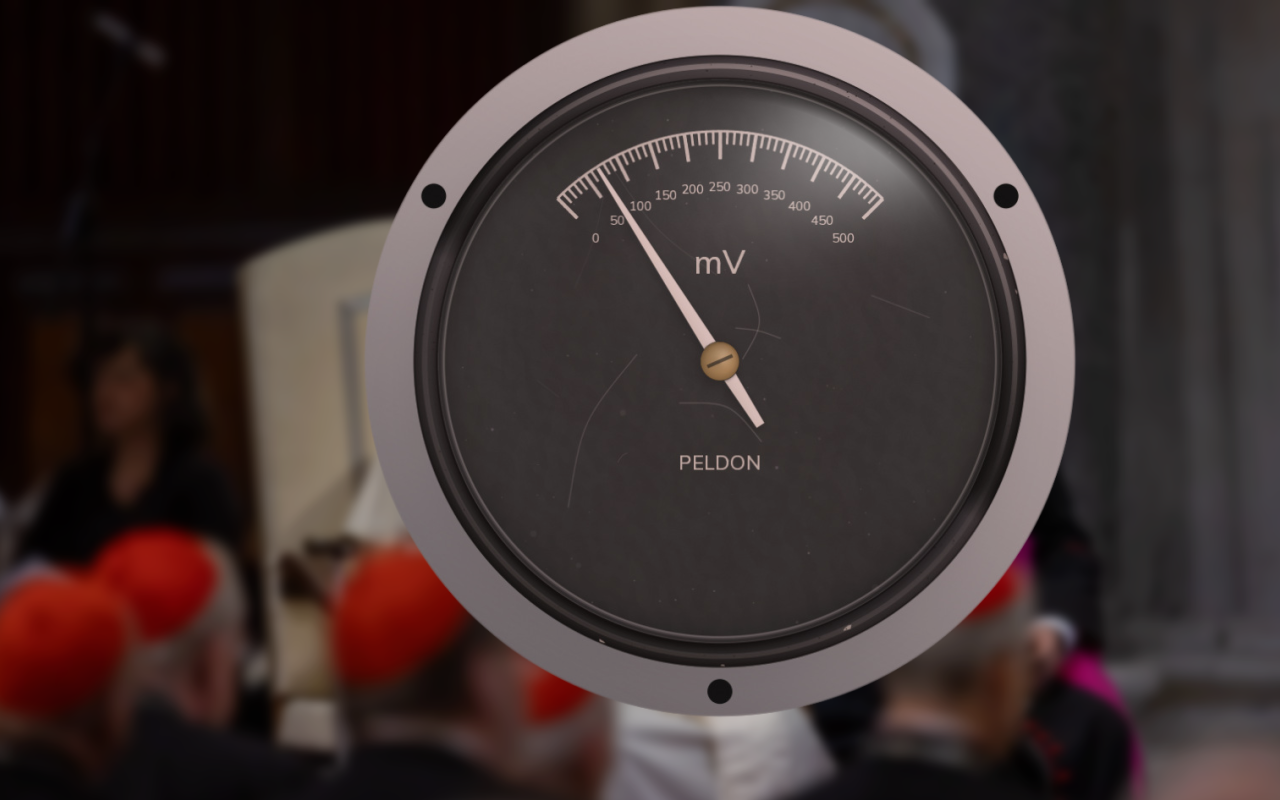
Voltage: 70 mV
